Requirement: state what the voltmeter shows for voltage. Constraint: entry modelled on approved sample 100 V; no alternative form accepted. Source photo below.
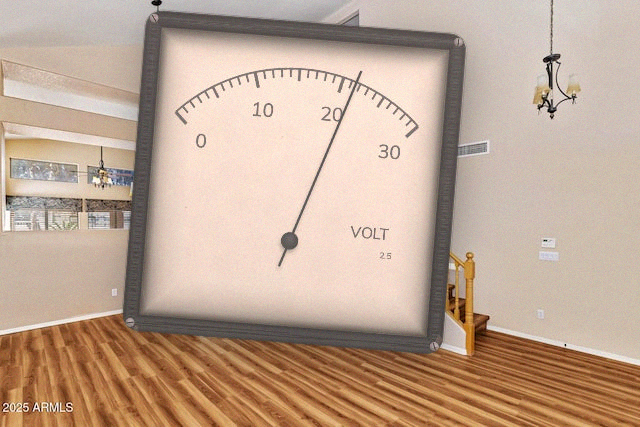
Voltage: 21.5 V
